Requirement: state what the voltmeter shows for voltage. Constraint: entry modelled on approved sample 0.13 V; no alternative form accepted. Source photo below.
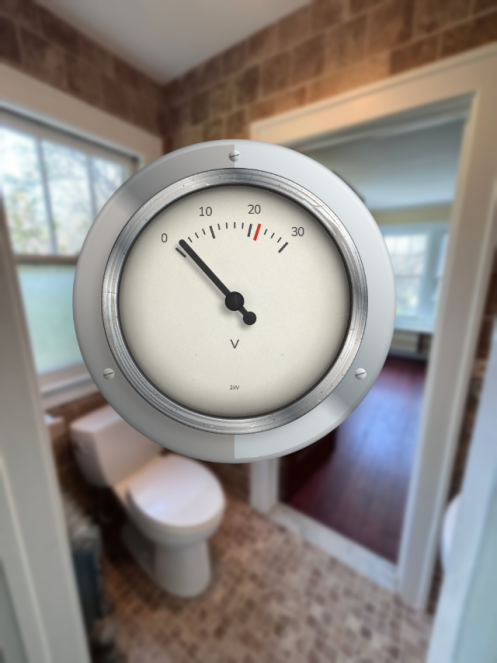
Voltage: 2 V
